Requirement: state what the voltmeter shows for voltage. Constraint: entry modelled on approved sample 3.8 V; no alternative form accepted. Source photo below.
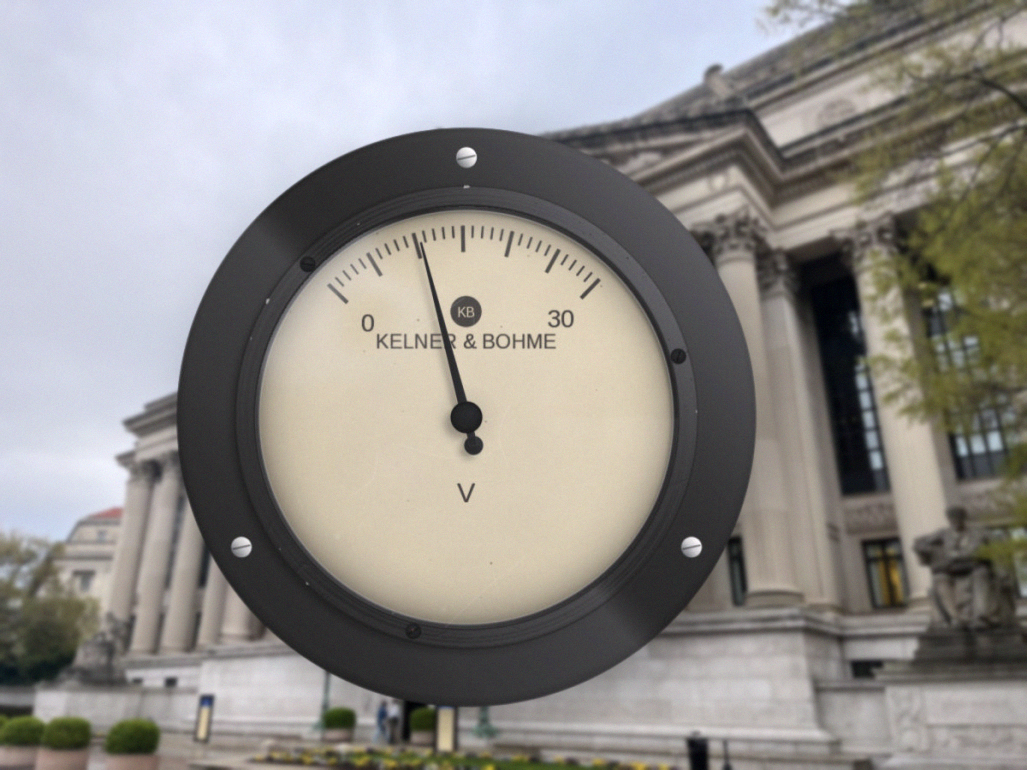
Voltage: 10.5 V
